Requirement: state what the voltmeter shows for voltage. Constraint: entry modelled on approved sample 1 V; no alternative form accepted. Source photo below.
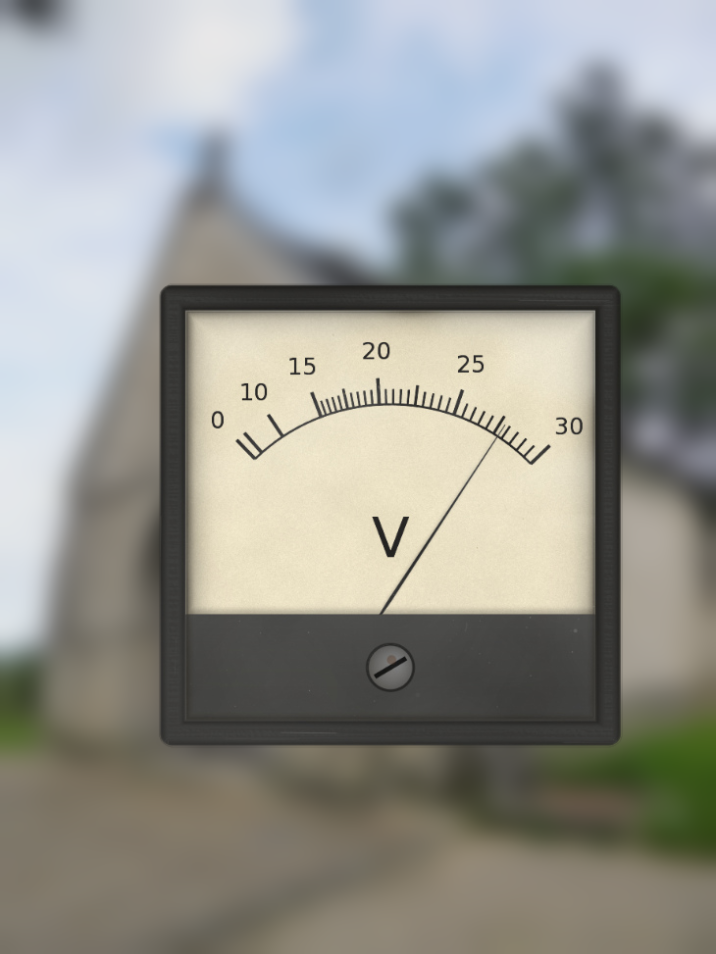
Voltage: 27.75 V
